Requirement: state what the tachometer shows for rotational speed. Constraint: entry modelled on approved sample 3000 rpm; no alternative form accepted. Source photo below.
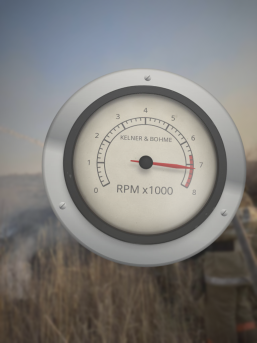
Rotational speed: 7200 rpm
